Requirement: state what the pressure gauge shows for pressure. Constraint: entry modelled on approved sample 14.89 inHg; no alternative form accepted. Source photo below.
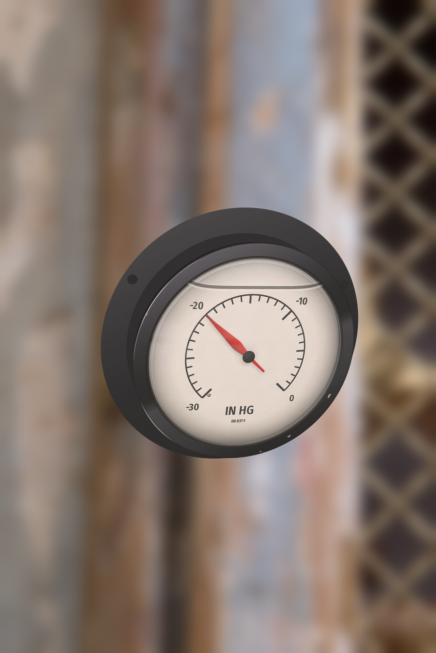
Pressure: -20 inHg
